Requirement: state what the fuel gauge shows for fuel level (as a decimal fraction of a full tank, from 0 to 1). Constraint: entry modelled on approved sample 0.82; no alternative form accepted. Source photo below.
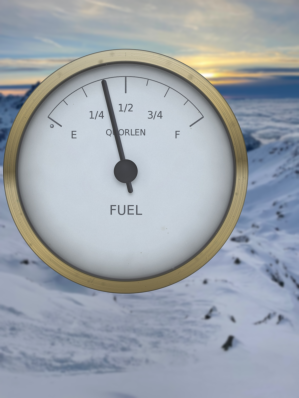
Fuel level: 0.375
